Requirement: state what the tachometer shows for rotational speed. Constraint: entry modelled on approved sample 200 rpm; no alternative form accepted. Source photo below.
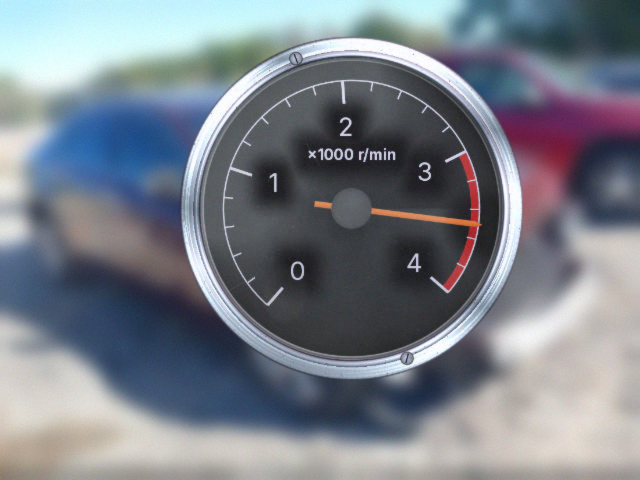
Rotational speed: 3500 rpm
